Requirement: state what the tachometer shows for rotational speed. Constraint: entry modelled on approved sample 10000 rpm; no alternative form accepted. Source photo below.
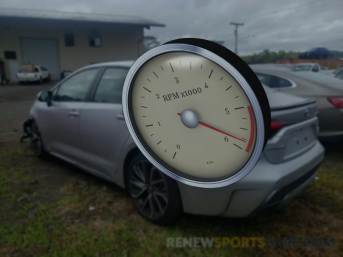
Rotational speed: 5750 rpm
